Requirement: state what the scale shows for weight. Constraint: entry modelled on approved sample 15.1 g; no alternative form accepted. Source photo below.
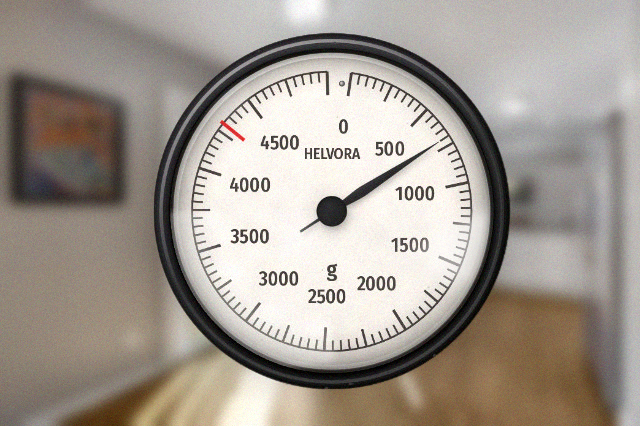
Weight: 700 g
